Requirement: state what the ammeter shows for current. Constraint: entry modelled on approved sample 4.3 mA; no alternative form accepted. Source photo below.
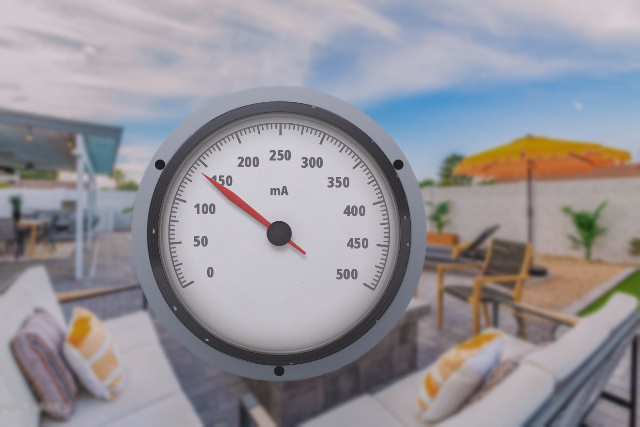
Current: 140 mA
